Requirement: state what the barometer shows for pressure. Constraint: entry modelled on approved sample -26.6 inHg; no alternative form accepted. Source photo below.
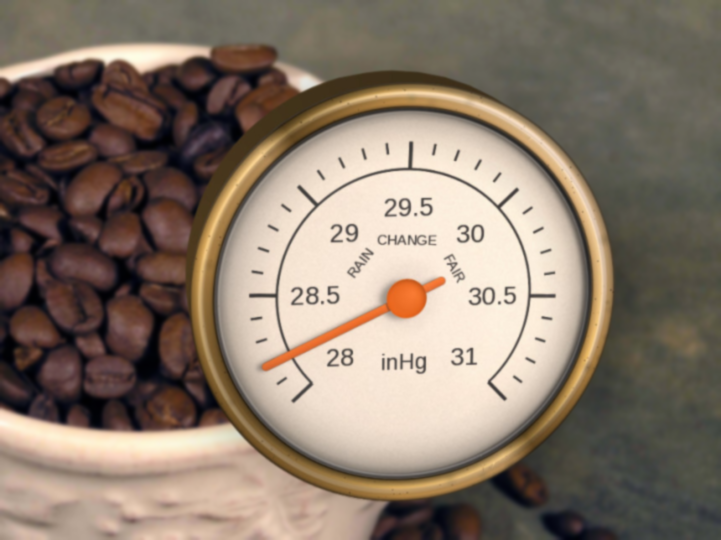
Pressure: 28.2 inHg
